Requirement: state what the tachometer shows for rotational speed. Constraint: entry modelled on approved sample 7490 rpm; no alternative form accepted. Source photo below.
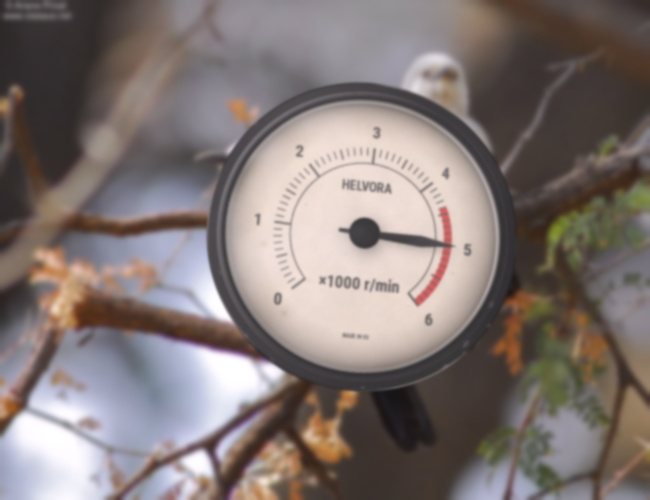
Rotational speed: 5000 rpm
